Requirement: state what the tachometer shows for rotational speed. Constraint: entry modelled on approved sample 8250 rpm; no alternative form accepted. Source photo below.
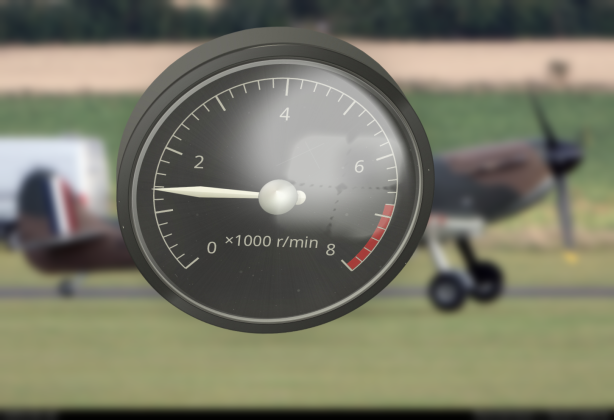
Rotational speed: 1400 rpm
